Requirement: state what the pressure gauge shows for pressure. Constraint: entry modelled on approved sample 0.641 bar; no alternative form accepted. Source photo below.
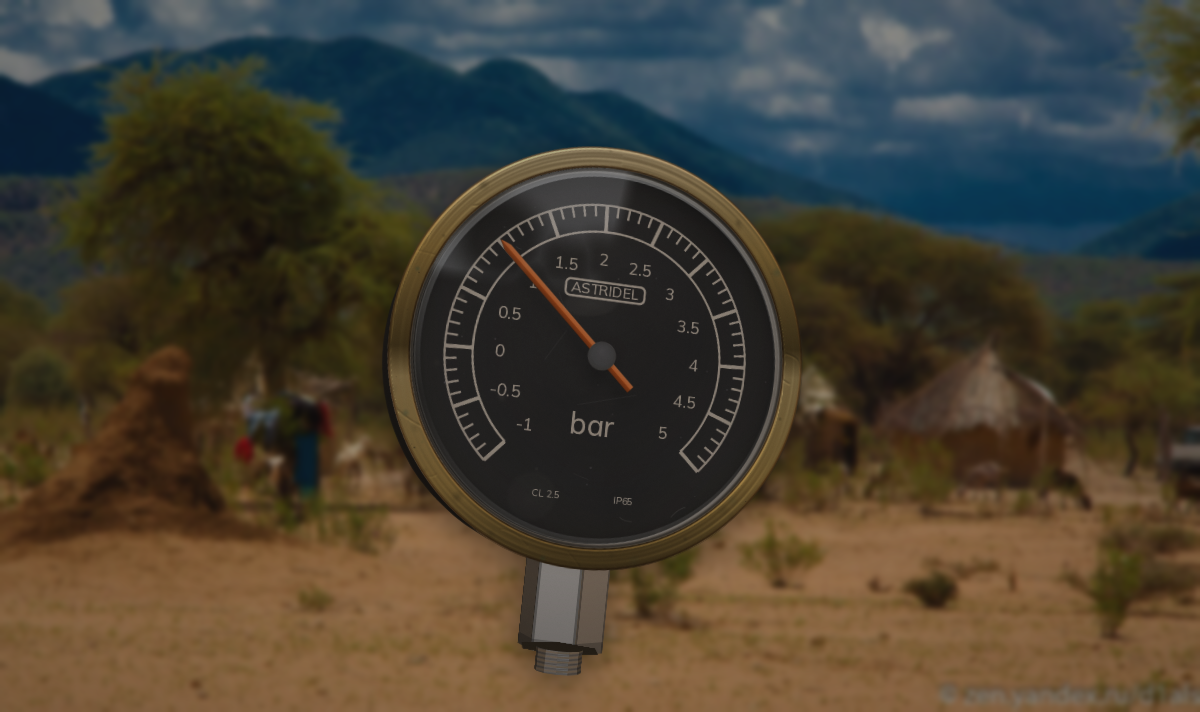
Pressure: 1 bar
